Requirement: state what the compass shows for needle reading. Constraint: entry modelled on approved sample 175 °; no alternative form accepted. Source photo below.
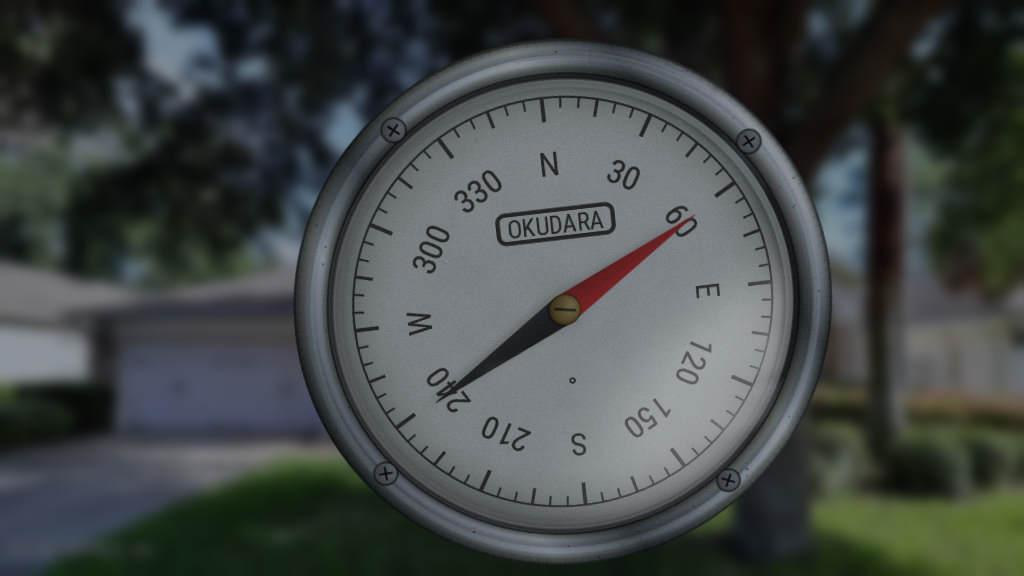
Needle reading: 60 °
